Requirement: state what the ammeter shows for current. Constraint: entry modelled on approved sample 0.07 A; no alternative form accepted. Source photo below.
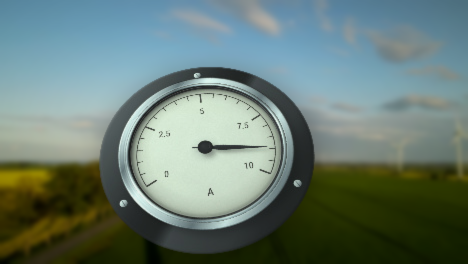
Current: 9 A
